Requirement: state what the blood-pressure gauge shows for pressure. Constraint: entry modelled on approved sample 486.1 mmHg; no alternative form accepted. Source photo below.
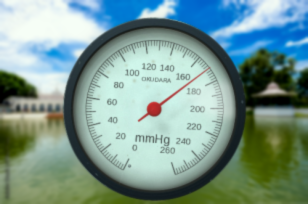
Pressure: 170 mmHg
